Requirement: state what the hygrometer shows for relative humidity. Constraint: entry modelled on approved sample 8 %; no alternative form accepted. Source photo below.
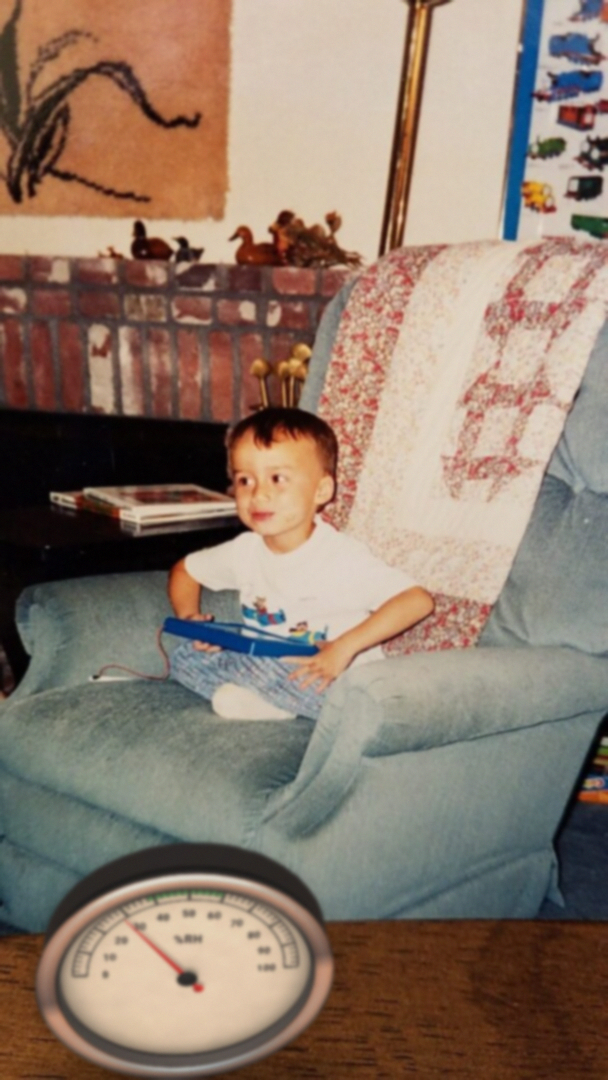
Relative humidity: 30 %
